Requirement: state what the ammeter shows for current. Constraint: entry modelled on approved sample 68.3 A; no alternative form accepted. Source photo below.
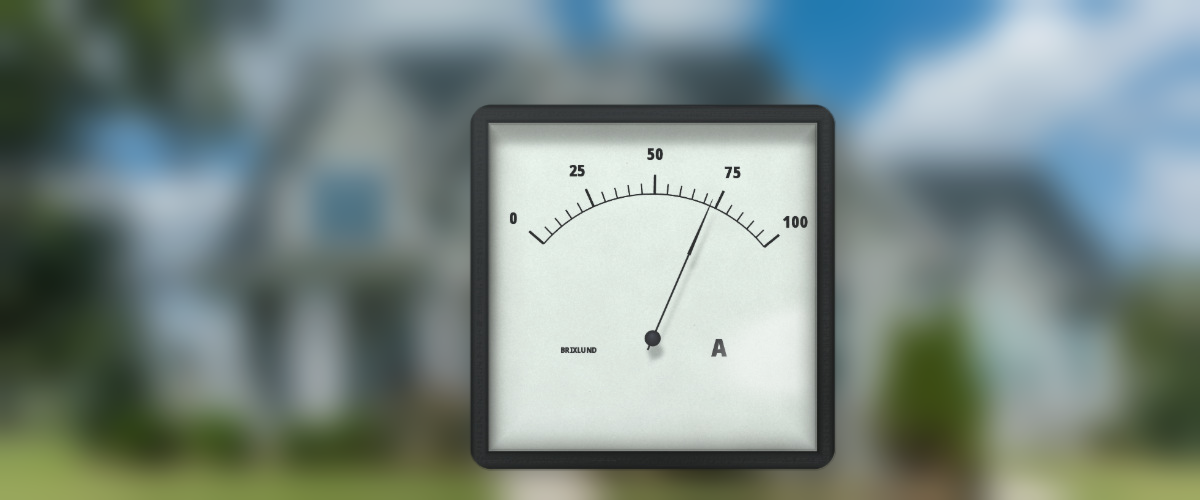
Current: 72.5 A
